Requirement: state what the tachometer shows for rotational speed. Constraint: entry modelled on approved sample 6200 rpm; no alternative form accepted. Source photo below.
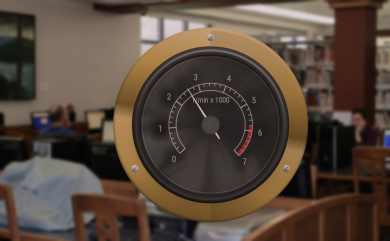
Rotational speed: 2600 rpm
